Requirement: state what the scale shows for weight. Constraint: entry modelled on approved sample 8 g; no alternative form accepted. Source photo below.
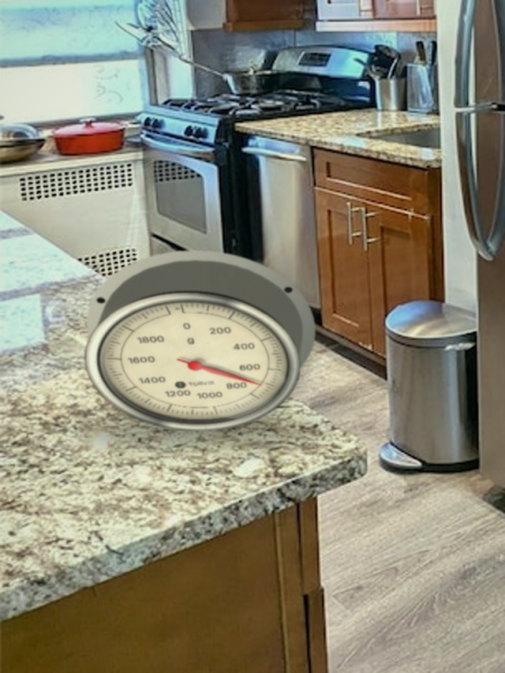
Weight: 700 g
